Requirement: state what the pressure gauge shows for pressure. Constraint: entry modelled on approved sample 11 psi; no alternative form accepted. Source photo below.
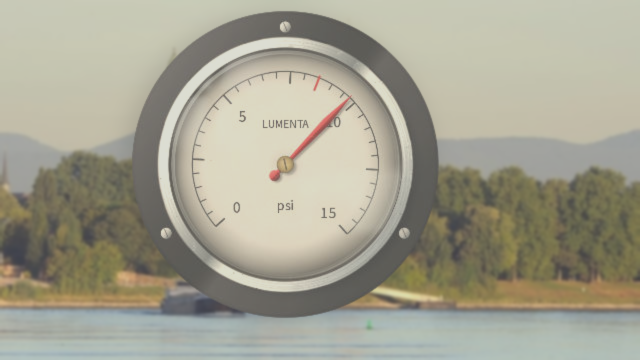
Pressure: 9.75 psi
